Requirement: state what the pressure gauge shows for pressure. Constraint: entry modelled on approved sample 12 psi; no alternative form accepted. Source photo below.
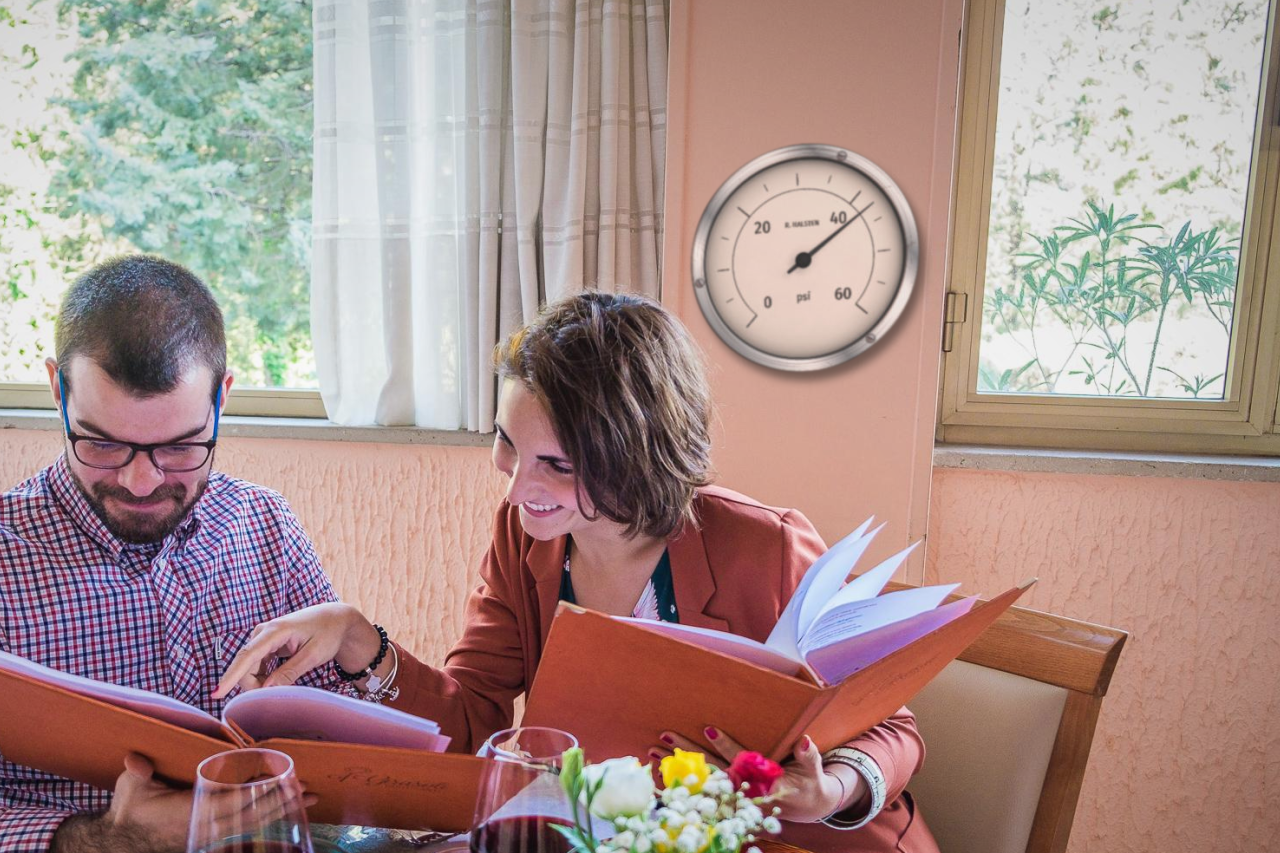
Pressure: 42.5 psi
